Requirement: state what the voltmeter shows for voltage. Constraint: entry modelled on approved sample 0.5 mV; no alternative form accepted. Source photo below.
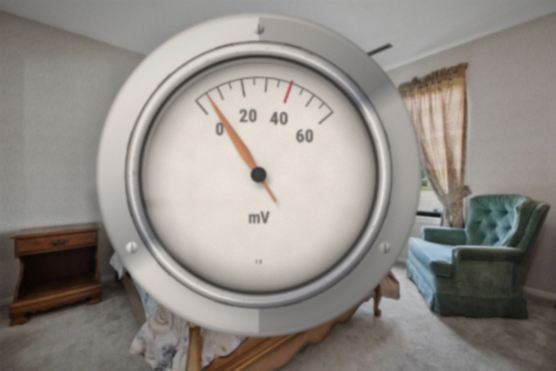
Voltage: 5 mV
